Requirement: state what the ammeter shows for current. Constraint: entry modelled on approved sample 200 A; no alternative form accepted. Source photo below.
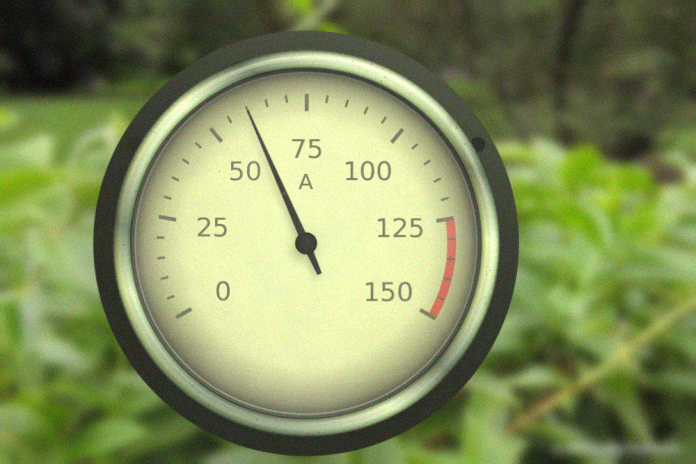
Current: 60 A
